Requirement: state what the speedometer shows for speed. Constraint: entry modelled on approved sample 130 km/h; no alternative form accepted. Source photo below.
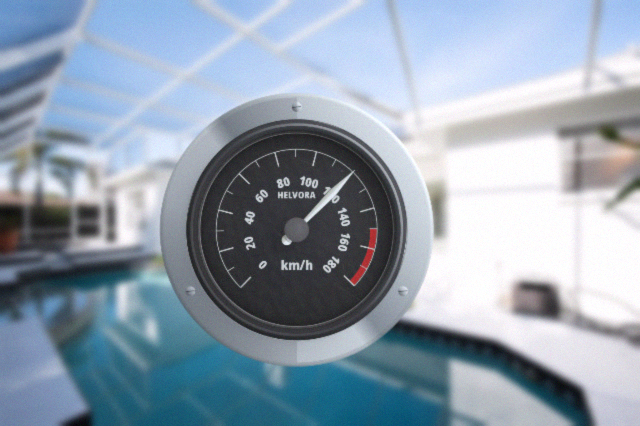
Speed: 120 km/h
